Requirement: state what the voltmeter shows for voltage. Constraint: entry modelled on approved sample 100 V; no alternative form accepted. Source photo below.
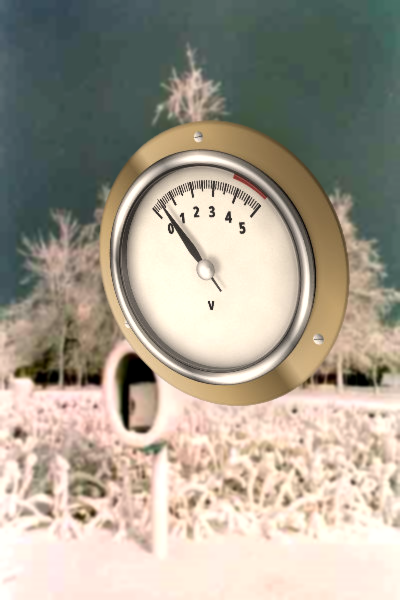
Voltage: 0.5 V
